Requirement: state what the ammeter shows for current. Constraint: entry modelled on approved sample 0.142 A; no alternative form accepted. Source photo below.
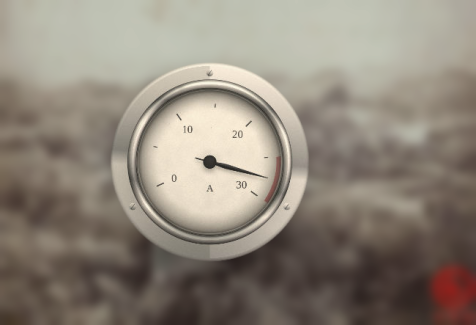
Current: 27.5 A
